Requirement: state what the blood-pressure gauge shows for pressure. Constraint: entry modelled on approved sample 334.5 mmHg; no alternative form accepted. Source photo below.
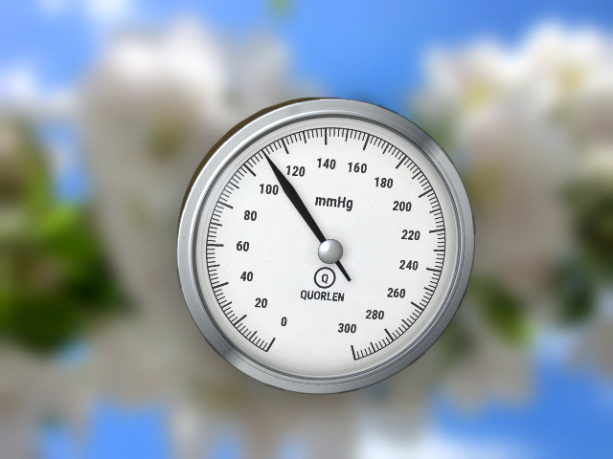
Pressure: 110 mmHg
